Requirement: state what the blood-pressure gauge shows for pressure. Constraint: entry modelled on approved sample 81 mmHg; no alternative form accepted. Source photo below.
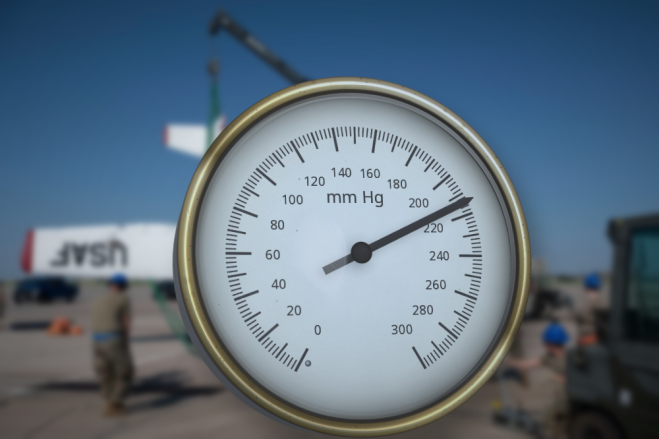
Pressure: 214 mmHg
